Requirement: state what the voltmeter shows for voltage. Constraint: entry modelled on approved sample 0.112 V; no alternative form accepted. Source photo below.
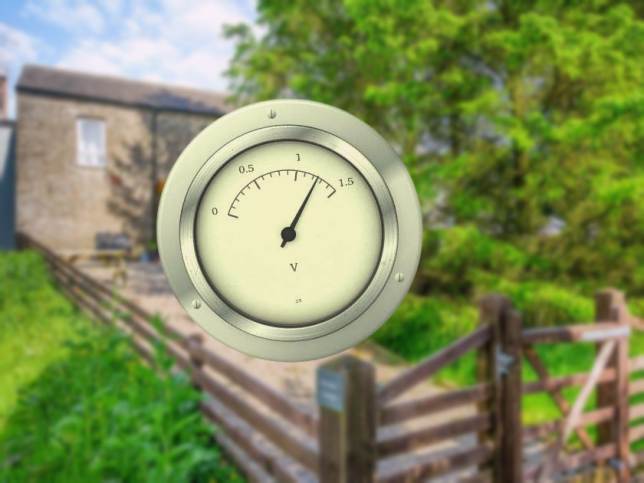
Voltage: 1.25 V
